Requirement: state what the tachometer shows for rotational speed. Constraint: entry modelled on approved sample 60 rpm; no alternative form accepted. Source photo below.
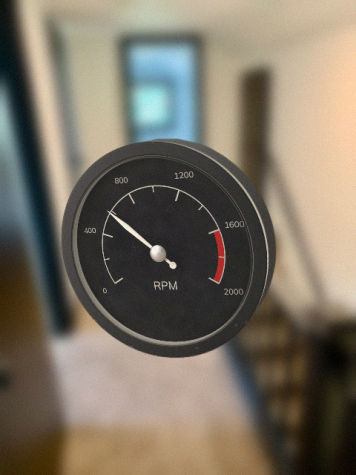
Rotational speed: 600 rpm
